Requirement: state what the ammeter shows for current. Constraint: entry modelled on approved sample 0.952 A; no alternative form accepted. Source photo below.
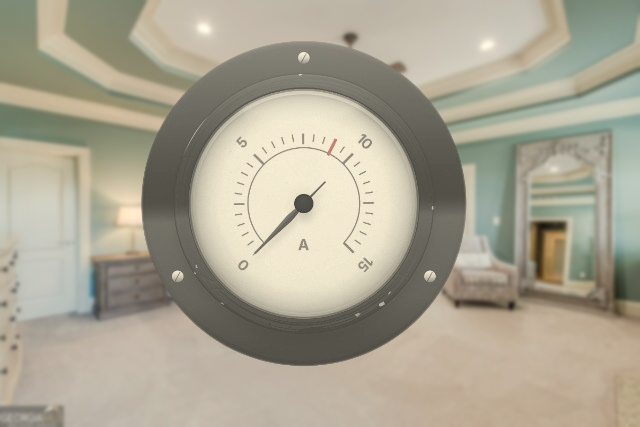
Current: 0 A
